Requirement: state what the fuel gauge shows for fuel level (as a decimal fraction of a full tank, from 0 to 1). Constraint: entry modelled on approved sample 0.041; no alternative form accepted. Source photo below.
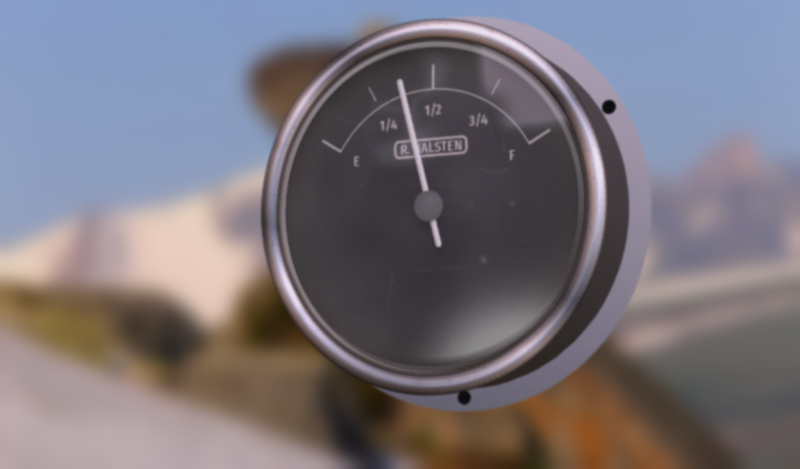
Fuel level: 0.375
